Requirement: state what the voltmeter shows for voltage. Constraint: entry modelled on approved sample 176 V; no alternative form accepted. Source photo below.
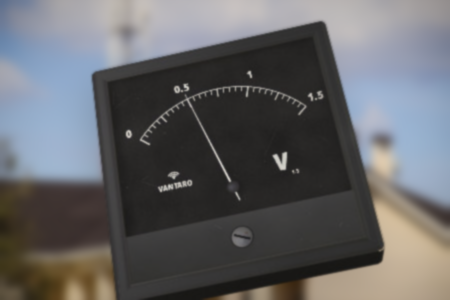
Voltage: 0.5 V
